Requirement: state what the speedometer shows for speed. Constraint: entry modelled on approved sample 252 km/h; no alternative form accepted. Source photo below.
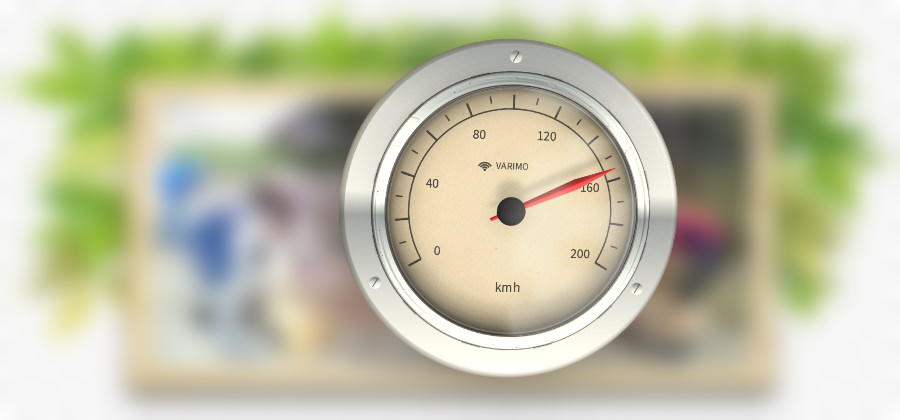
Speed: 155 km/h
